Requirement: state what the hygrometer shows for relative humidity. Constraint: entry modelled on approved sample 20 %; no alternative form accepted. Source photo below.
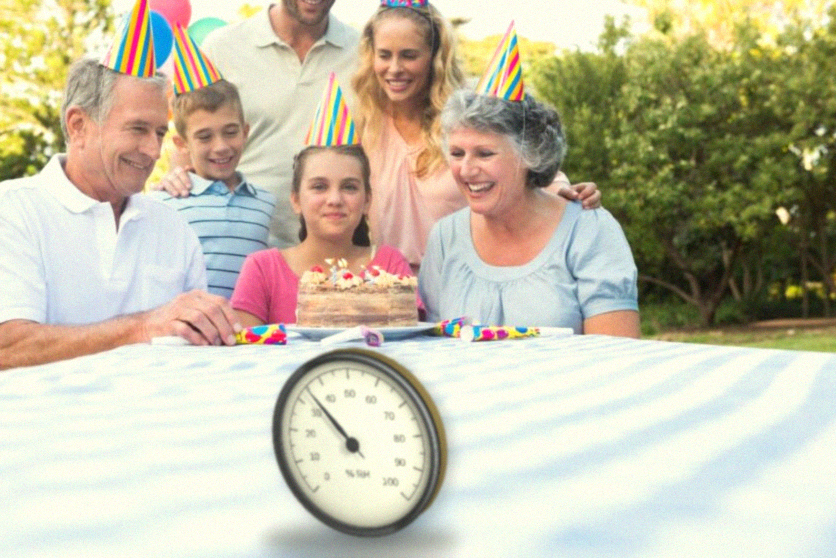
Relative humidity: 35 %
